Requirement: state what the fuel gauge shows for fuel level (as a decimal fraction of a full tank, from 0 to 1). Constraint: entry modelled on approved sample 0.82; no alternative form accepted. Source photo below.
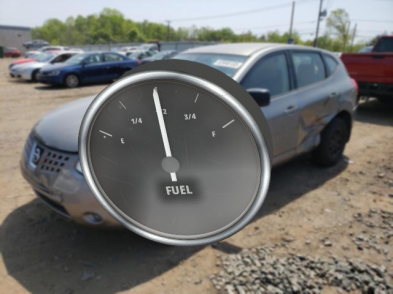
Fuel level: 0.5
